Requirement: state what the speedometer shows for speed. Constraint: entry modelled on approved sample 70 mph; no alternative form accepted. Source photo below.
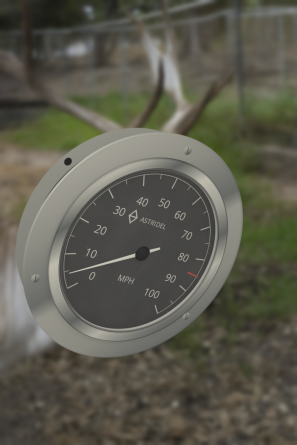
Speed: 5 mph
